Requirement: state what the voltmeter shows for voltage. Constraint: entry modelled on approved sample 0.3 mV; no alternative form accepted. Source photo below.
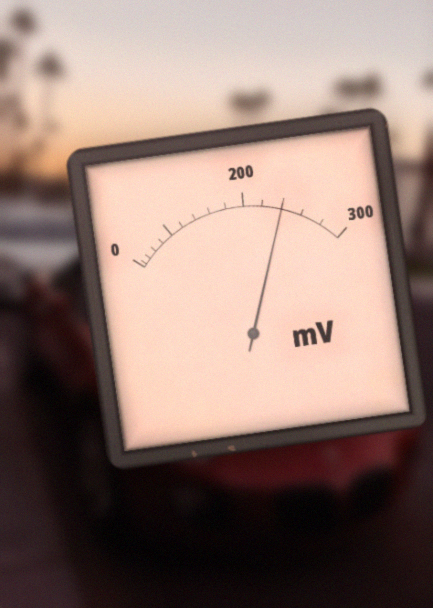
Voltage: 240 mV
